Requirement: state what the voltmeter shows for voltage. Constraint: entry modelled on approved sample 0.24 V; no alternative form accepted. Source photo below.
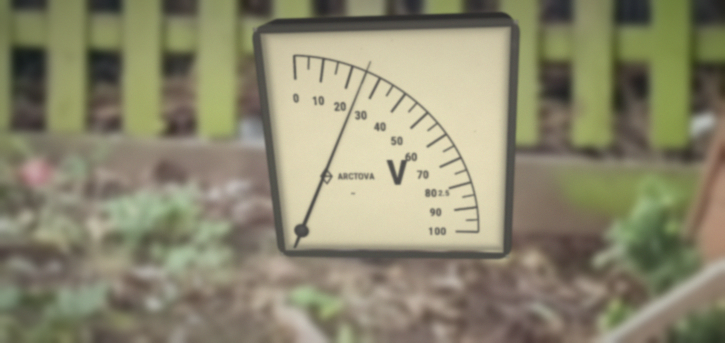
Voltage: 25 V
